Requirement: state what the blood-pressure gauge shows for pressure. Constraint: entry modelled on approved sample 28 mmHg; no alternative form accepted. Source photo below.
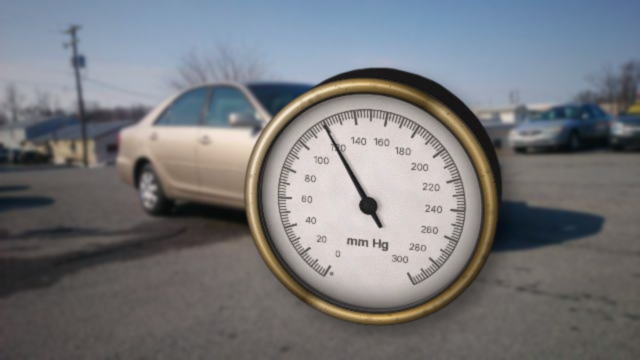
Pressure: 120 mmHg
